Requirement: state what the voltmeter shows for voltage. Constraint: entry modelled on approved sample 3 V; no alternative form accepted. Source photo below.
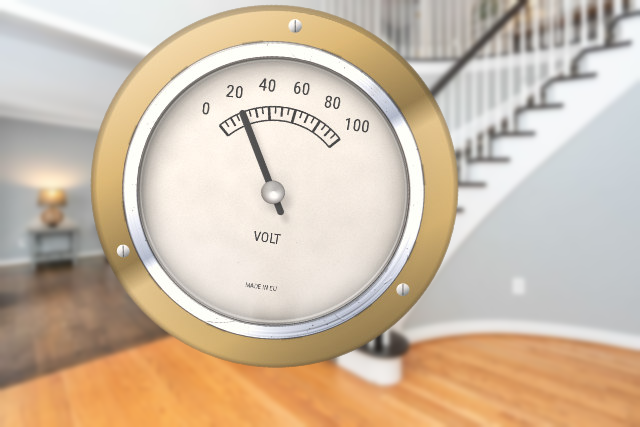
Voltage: 20 V
